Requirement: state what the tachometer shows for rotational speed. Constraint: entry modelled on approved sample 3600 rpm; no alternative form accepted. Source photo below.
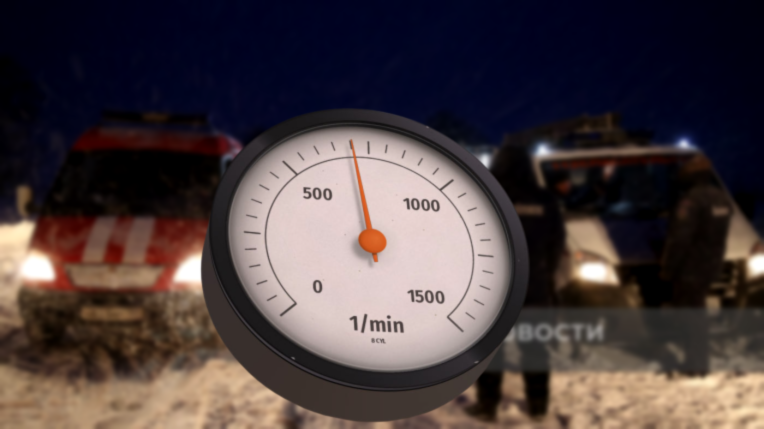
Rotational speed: 700 rpm
